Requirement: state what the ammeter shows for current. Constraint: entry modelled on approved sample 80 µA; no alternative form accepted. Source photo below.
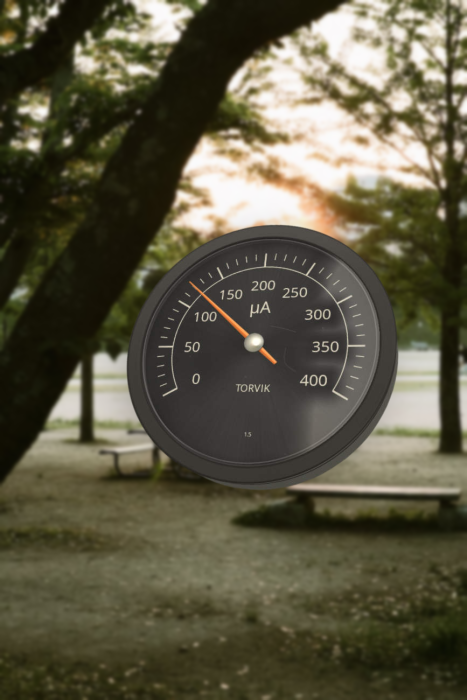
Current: 120 µA
